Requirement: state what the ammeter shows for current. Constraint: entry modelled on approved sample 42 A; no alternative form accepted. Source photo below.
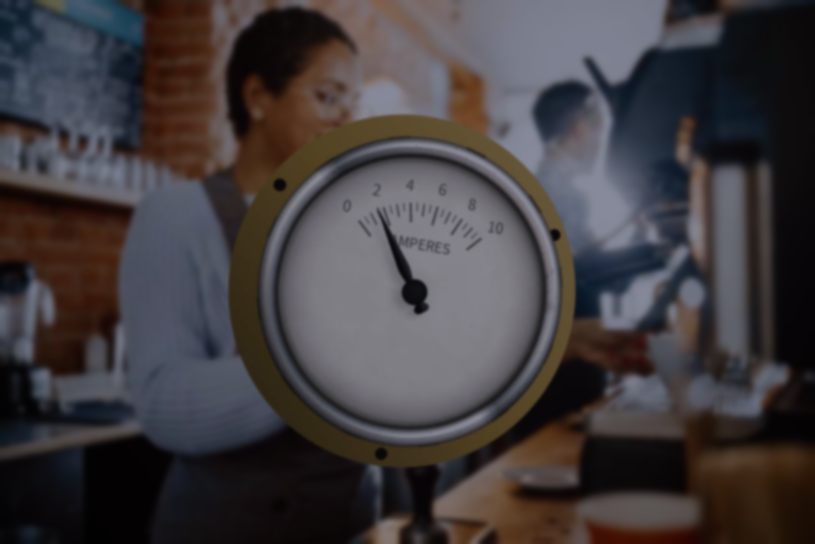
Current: 1.5 A
